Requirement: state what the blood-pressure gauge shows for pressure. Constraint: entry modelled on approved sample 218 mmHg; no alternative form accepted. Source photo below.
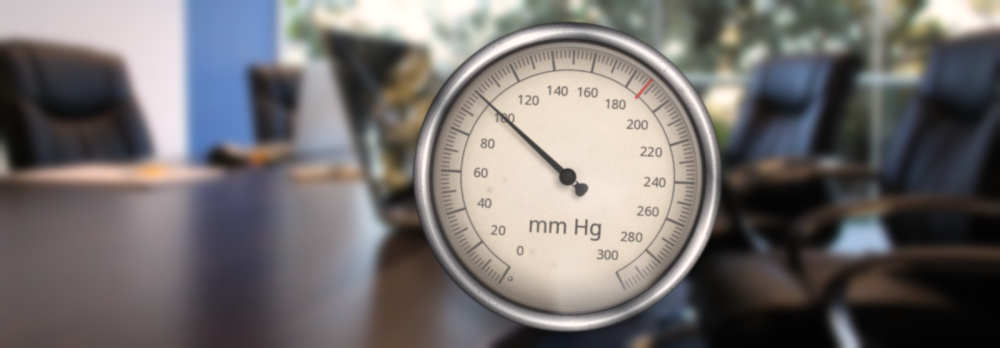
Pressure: 100 mmHg
